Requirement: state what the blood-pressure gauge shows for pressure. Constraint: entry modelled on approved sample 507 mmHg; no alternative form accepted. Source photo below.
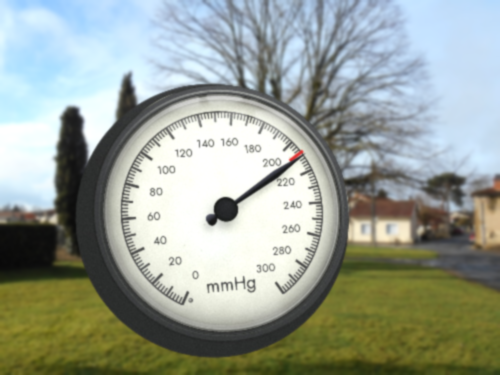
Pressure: 210 mmHg
